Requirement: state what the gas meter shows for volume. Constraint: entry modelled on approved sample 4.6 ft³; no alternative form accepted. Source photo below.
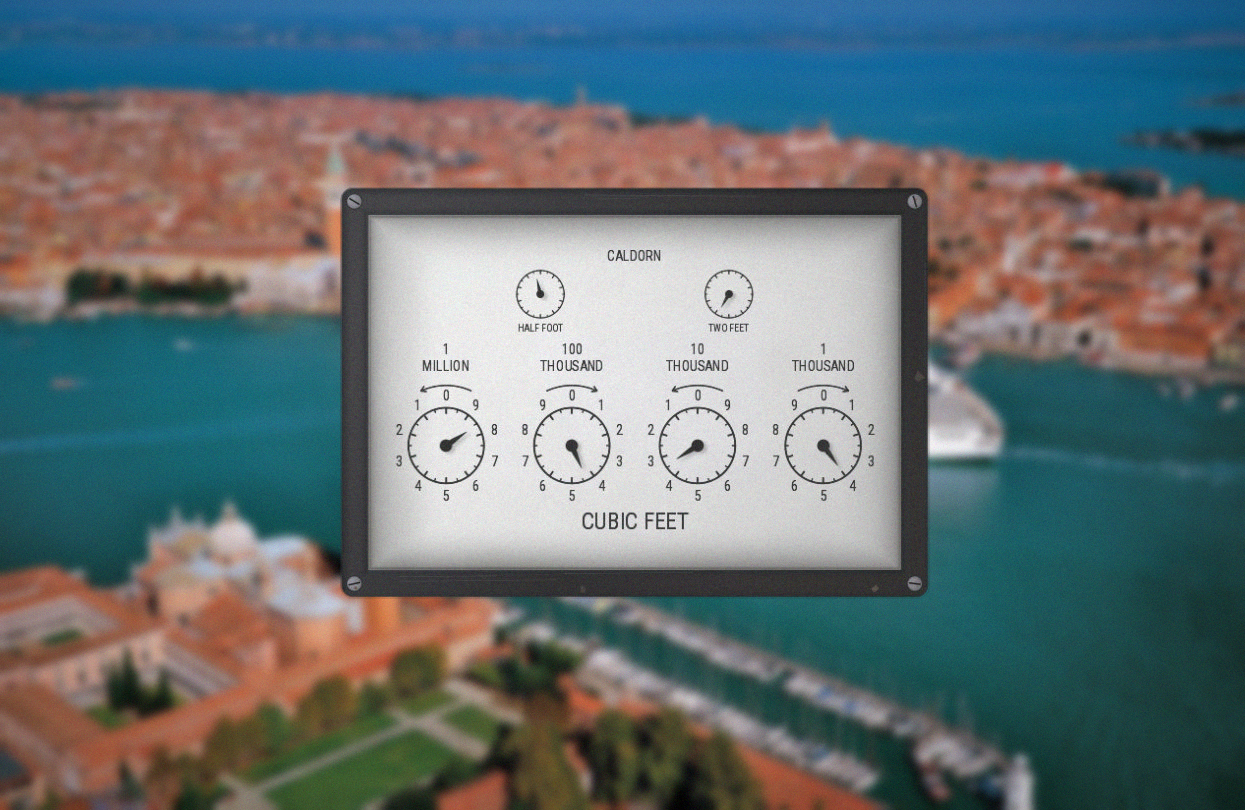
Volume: 843400 ft³
